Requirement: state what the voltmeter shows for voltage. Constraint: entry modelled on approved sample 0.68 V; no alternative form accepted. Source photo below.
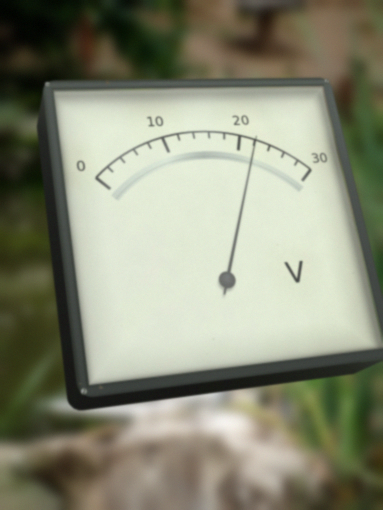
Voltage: 22 V
